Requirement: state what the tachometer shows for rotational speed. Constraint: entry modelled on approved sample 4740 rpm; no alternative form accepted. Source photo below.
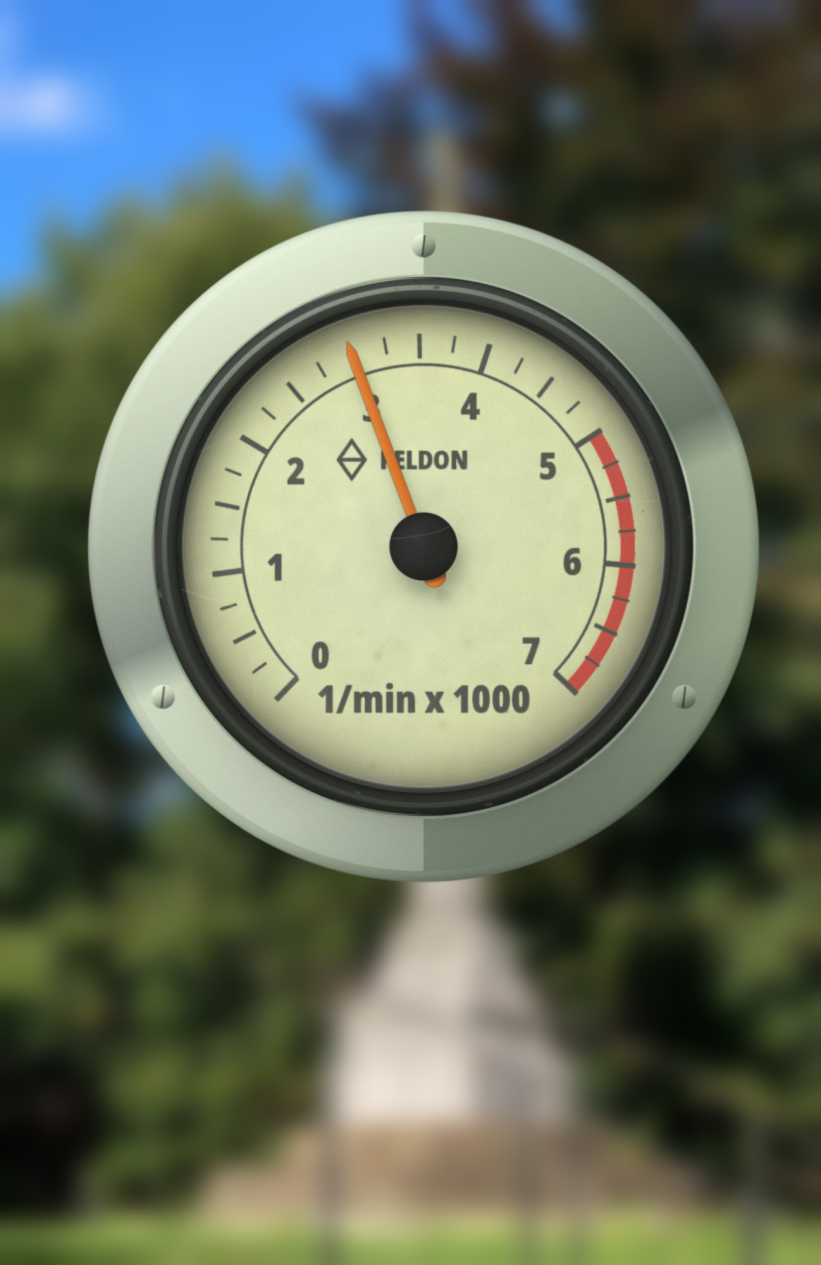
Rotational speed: 3000 rpm
